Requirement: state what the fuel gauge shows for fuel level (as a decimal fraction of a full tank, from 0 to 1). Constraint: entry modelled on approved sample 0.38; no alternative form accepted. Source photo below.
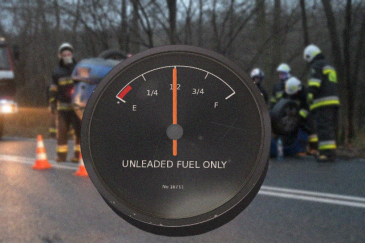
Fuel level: 0.5
